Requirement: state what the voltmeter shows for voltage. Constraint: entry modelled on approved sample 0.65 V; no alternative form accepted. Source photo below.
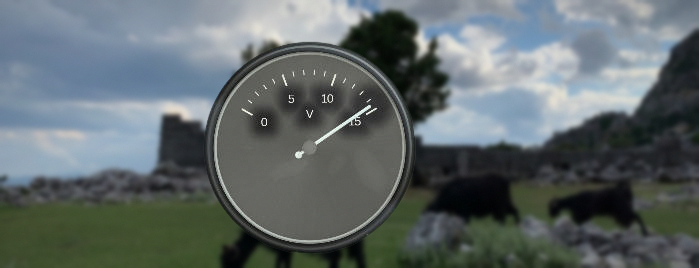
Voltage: 14.5 V
